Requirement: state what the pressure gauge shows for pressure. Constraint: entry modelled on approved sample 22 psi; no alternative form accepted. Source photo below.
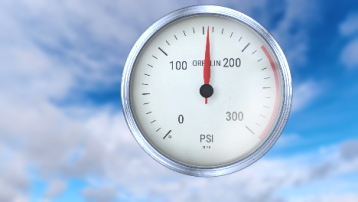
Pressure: 155 psi
